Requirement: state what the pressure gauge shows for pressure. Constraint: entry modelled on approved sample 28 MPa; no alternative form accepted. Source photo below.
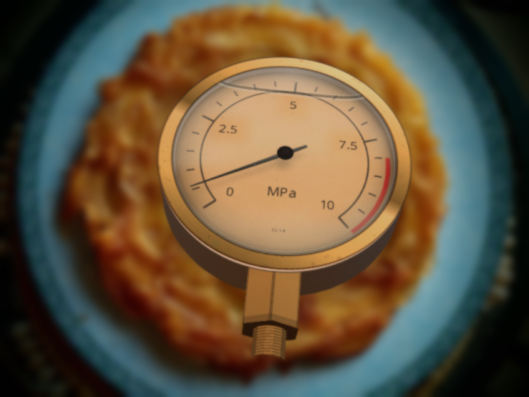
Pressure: 0.5 MPa
